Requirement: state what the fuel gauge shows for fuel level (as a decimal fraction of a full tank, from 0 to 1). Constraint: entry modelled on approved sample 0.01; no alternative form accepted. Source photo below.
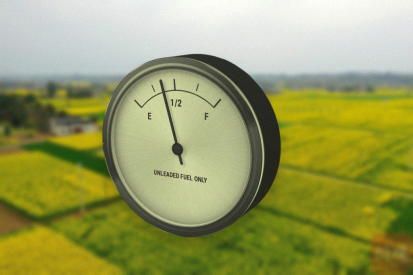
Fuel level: 0.375
